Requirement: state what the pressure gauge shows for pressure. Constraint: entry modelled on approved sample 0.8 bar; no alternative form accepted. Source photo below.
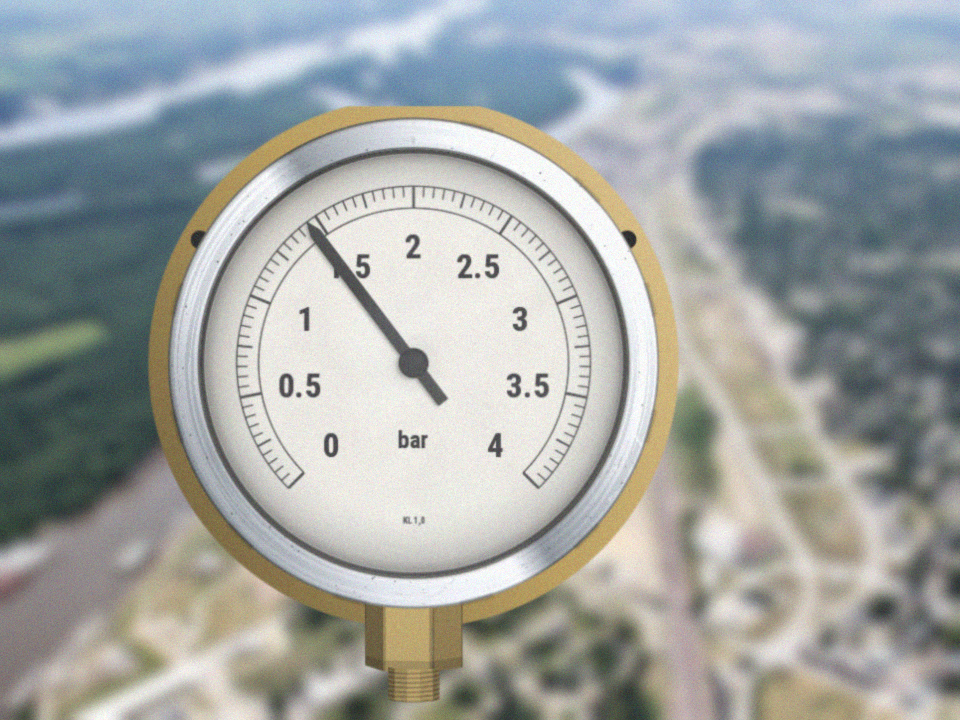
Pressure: 1.45 bar
